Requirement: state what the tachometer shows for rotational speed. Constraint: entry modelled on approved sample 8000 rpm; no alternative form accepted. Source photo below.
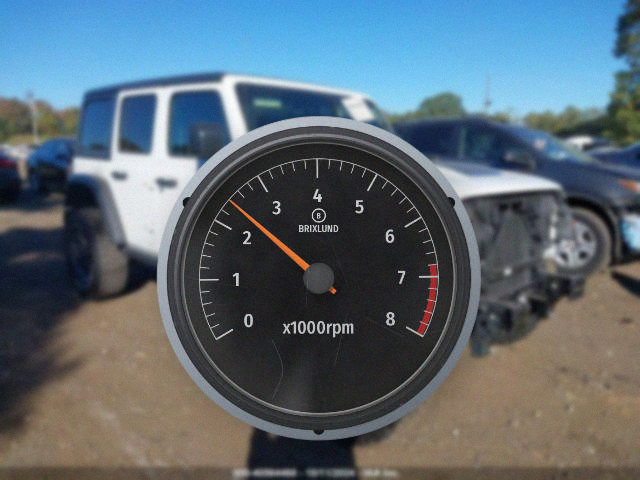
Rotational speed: 2400 rpm
